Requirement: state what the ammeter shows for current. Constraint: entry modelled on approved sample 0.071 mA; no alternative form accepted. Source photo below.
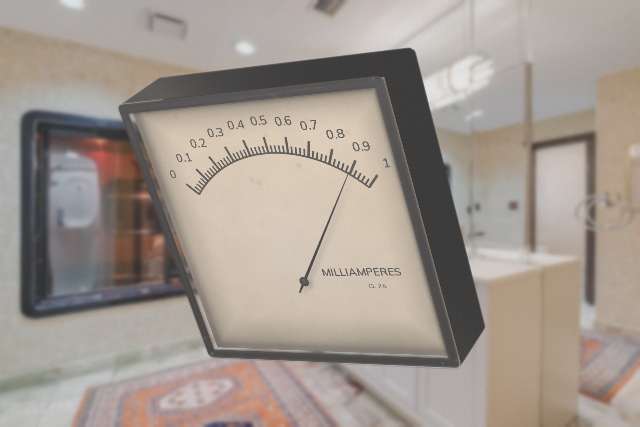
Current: 0.9 mA
